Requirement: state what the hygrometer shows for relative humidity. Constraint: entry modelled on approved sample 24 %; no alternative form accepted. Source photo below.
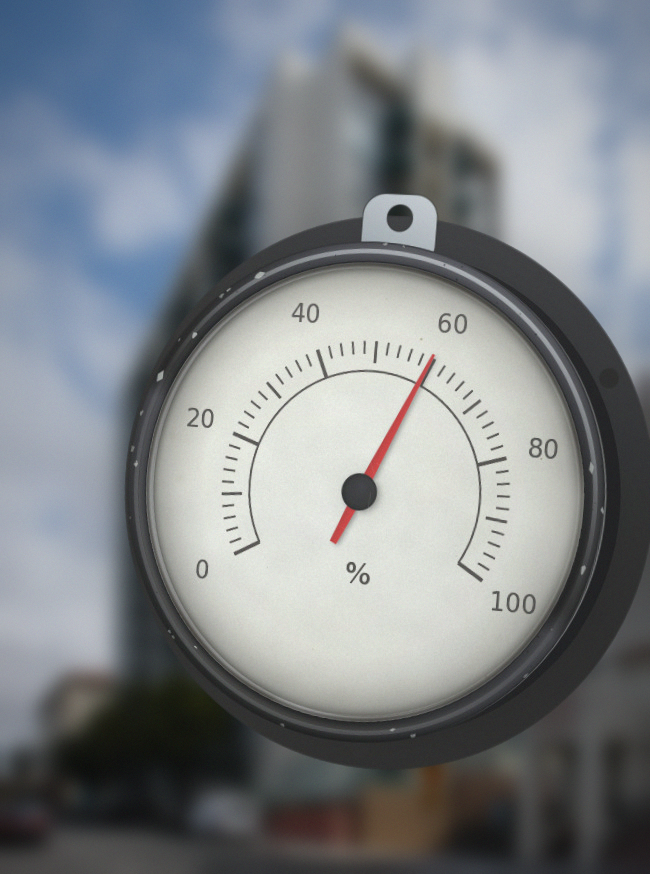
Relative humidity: 60 %
